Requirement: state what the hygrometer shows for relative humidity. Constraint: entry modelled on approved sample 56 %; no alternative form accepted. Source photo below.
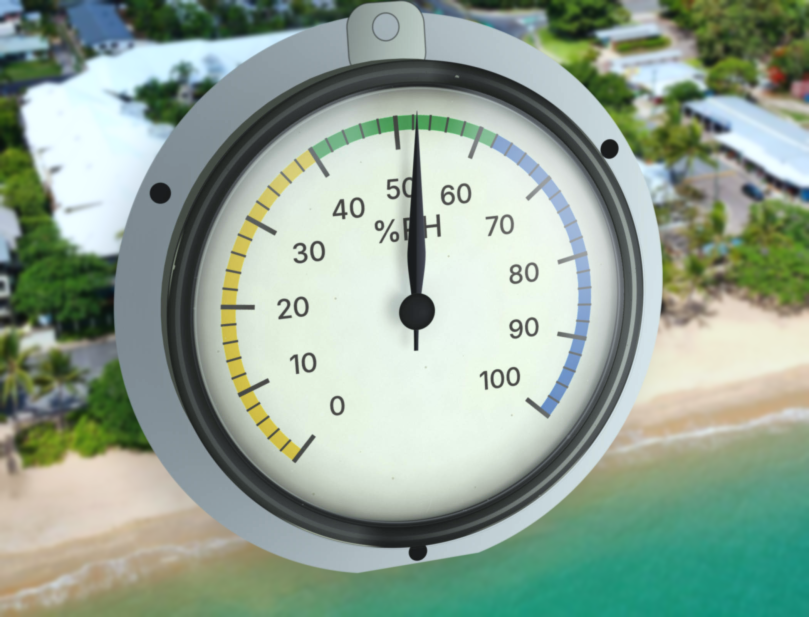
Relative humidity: 52 %
